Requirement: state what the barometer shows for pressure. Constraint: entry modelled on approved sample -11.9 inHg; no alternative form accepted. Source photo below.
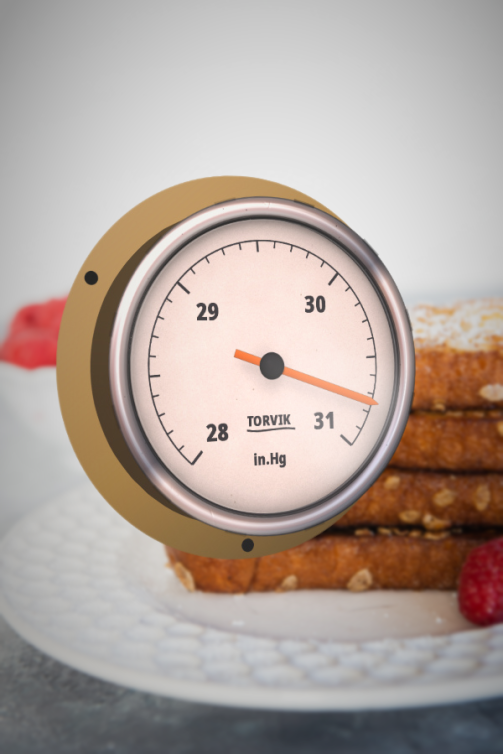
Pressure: 30.75 inHg
